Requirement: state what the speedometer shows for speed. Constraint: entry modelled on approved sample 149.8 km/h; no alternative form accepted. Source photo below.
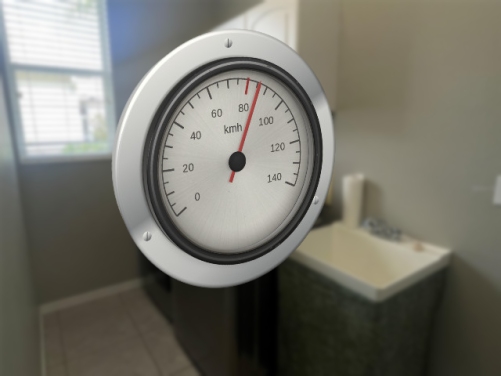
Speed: 85 km/h
